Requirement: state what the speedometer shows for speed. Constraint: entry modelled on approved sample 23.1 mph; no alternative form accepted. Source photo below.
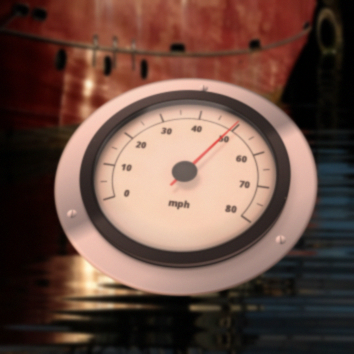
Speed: 50 mph
